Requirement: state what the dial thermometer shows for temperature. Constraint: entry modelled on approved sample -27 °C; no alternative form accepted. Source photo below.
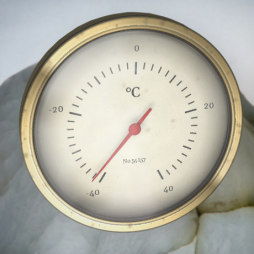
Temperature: -38 °C
